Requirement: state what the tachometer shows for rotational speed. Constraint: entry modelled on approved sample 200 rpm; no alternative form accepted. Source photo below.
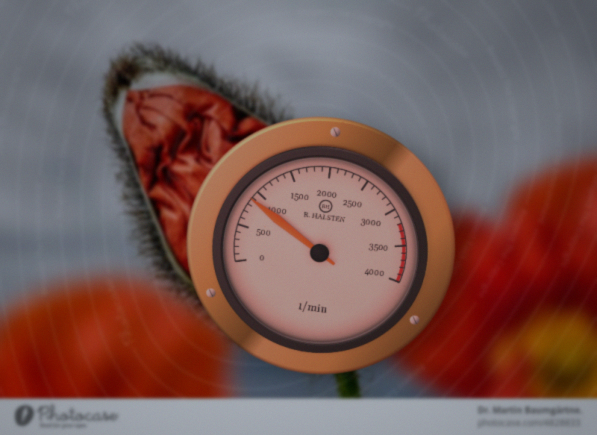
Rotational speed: 900 rpm
